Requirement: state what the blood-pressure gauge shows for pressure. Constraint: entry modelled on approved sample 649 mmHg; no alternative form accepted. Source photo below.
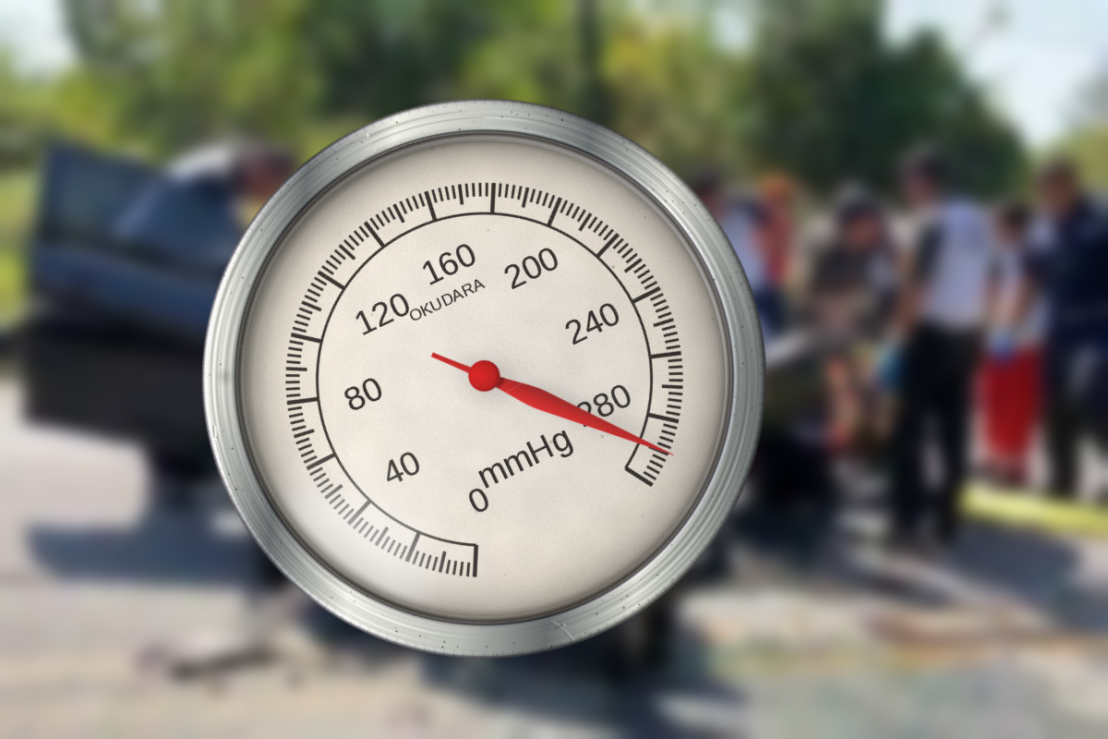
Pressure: 290 mmHg
